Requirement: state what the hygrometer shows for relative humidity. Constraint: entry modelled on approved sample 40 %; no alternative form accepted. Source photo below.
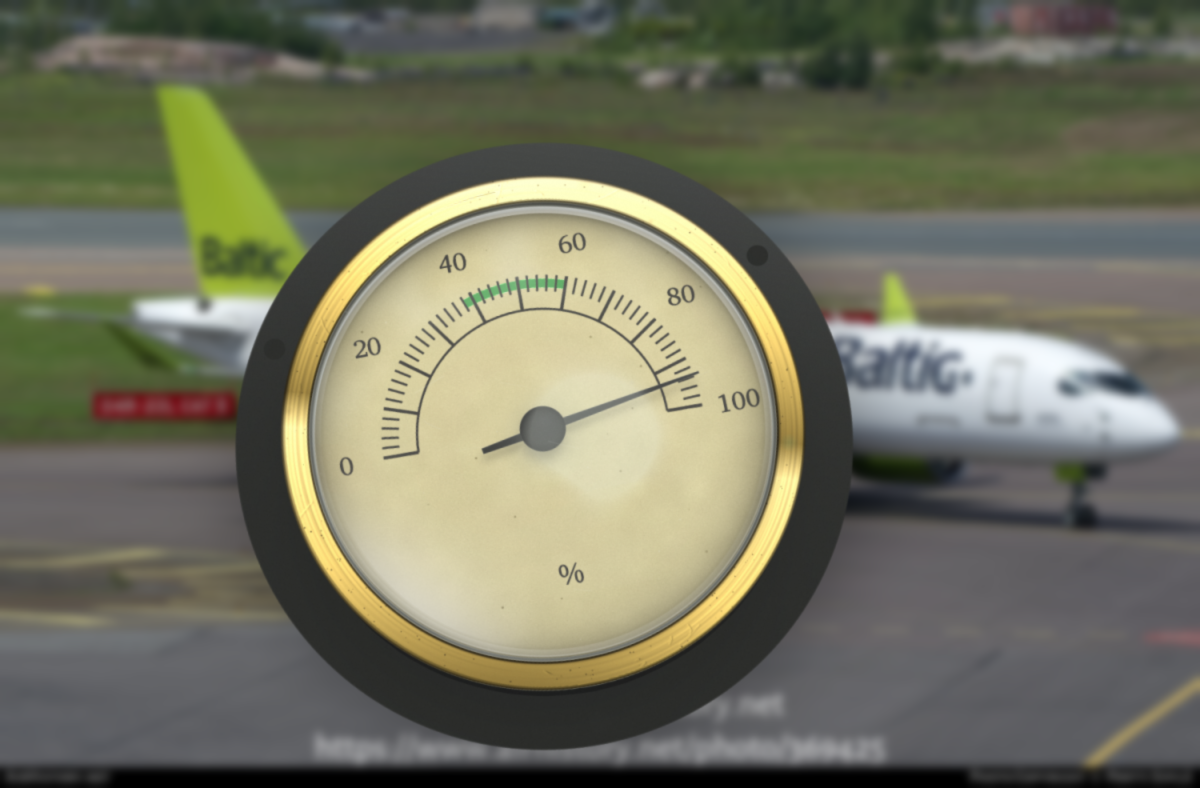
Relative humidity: 94 %
